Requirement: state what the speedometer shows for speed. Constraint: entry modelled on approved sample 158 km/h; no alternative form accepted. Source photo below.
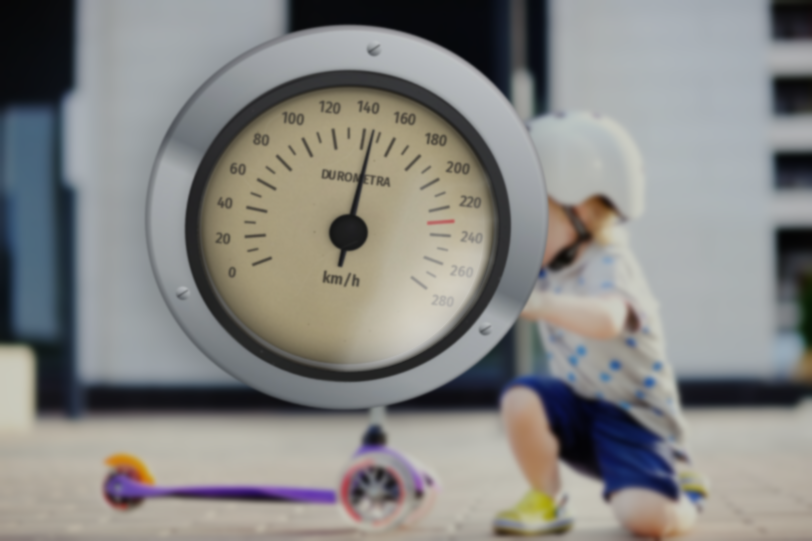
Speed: 145 km/h
